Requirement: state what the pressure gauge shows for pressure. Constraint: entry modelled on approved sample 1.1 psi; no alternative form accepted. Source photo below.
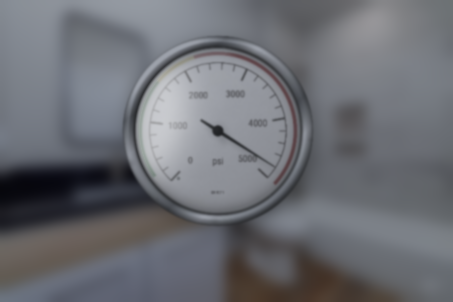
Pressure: 4800 psi
